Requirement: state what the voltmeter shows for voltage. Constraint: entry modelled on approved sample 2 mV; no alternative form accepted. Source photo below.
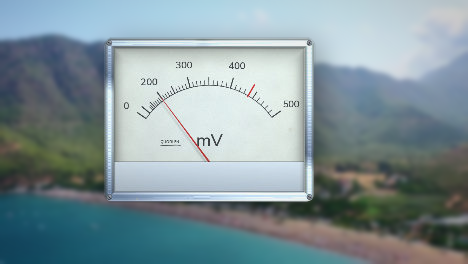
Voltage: 200 mV
